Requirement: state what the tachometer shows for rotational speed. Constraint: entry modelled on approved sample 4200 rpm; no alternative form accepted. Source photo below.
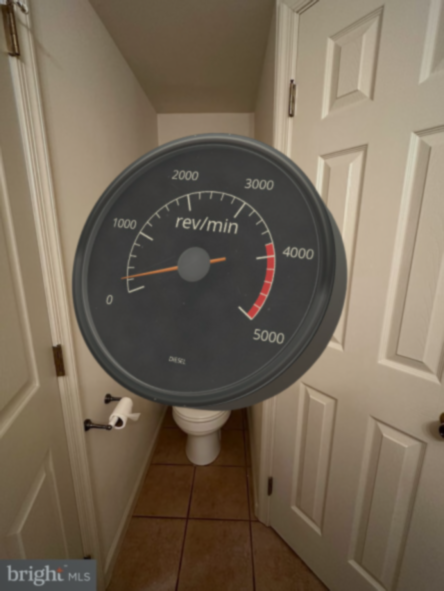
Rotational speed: 200 rpm
